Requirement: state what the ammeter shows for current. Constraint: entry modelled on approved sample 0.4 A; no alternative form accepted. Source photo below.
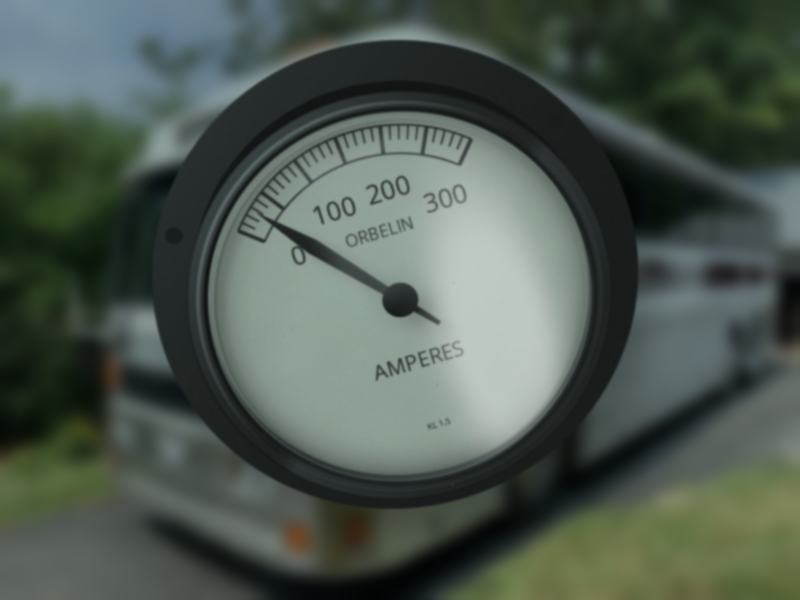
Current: 30 A
